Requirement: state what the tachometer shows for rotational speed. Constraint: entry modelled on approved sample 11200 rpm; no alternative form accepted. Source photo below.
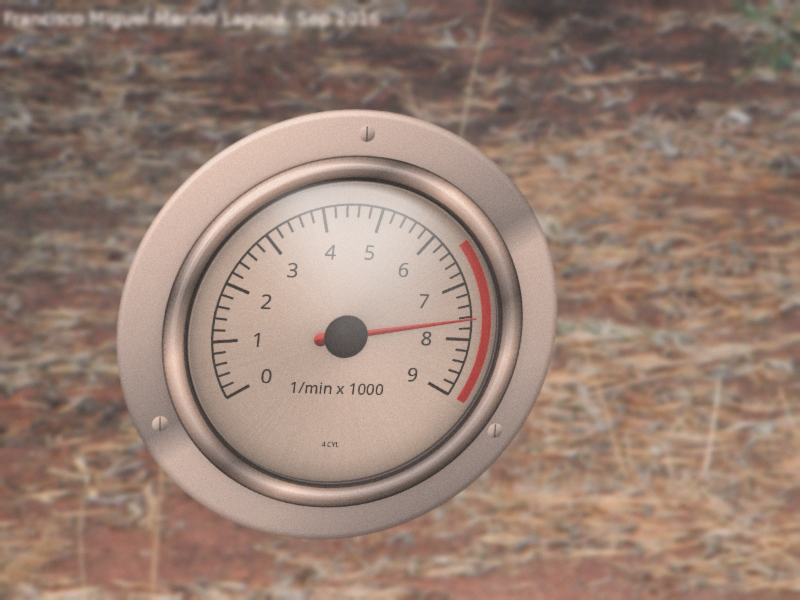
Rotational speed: 7600 rpm
